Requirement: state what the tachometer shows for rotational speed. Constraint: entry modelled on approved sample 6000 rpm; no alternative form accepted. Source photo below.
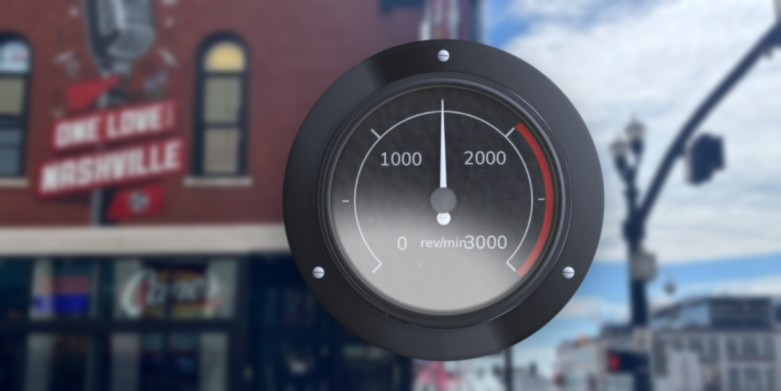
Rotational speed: 1500 rpm
